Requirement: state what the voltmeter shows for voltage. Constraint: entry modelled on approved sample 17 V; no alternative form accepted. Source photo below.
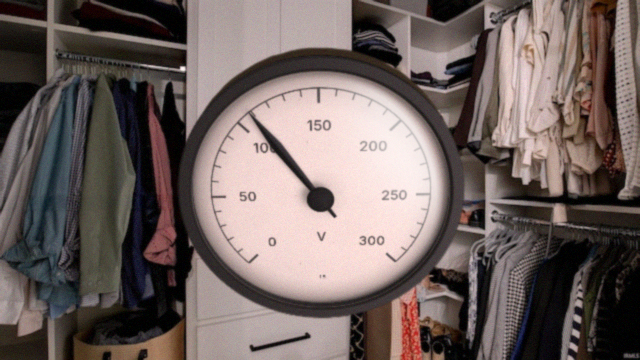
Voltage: 110 V
